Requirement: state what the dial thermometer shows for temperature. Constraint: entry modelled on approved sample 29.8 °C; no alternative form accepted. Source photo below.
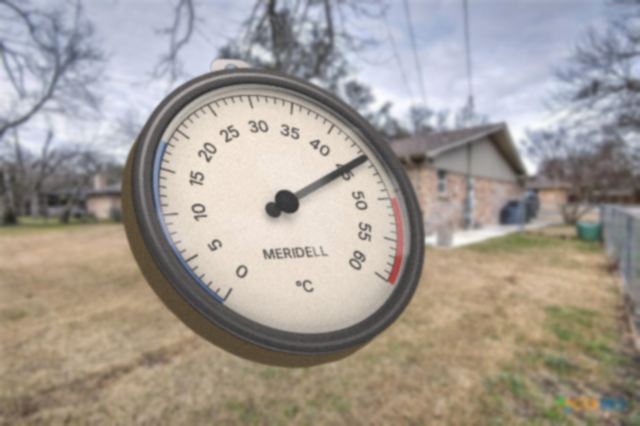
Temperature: 45 °C
